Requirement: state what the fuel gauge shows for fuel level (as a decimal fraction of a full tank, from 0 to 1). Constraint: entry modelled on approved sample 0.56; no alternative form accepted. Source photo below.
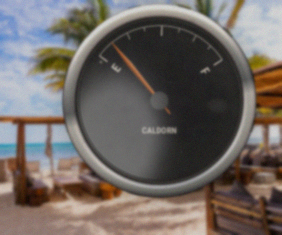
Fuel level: 0.125
